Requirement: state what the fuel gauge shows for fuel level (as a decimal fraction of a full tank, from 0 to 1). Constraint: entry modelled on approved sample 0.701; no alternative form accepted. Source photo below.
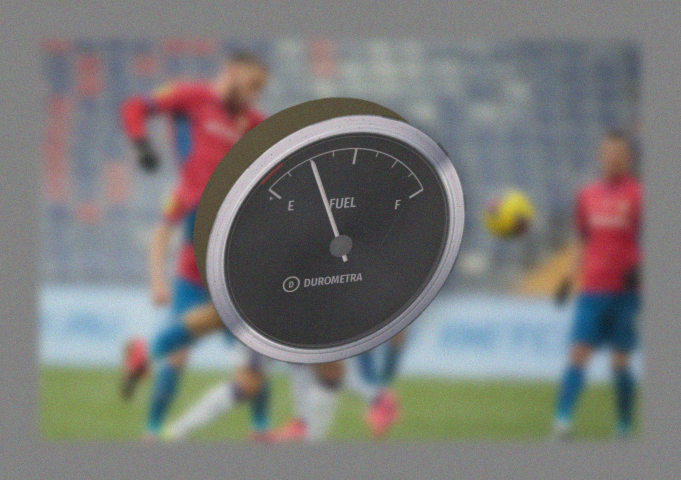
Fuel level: 0.25
